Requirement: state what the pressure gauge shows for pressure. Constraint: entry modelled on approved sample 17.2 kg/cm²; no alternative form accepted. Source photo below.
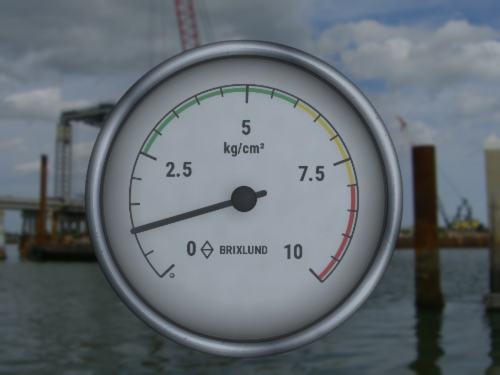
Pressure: 1 kg/cm²
